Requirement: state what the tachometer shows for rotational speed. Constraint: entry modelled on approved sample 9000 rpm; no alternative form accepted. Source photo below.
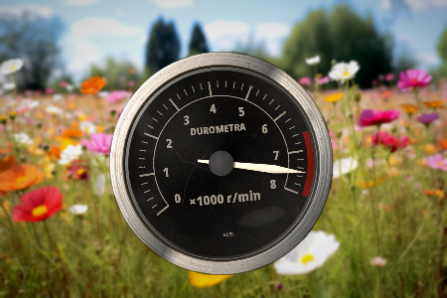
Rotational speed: 7500 rpm
